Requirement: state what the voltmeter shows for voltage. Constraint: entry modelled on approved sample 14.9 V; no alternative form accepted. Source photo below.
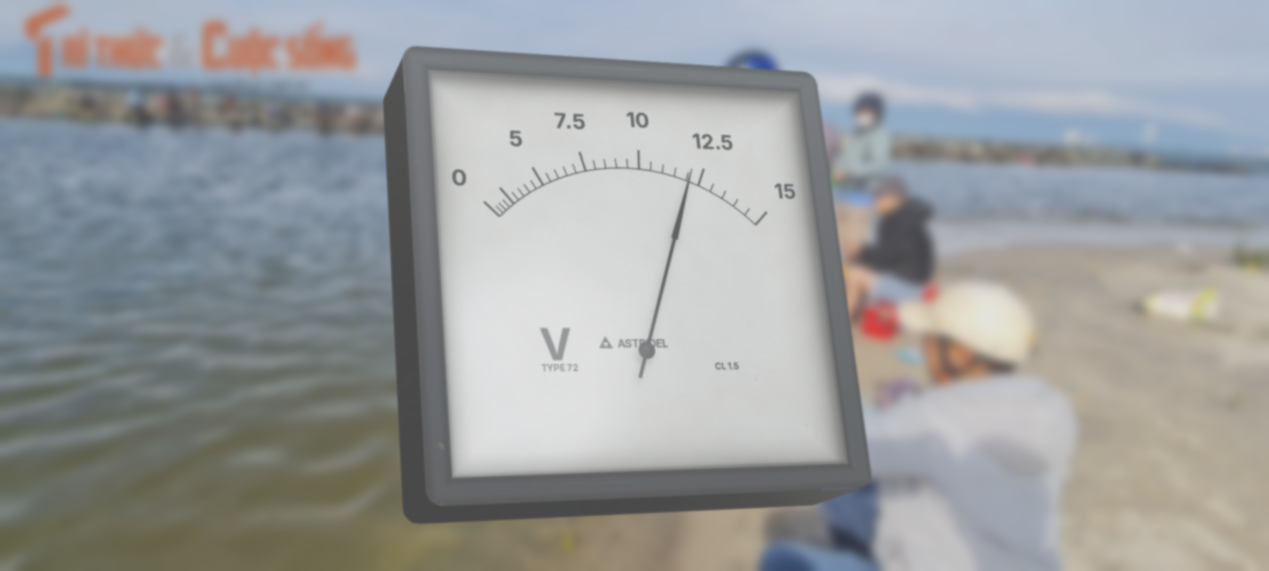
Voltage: 12 V
